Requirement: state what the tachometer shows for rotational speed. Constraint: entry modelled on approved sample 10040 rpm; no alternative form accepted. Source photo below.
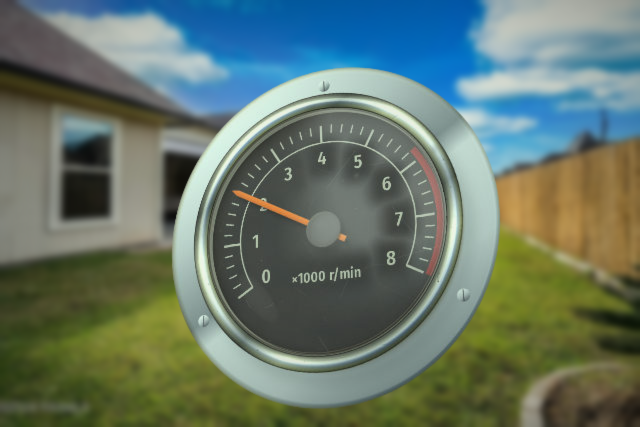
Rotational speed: 2000 rpm
